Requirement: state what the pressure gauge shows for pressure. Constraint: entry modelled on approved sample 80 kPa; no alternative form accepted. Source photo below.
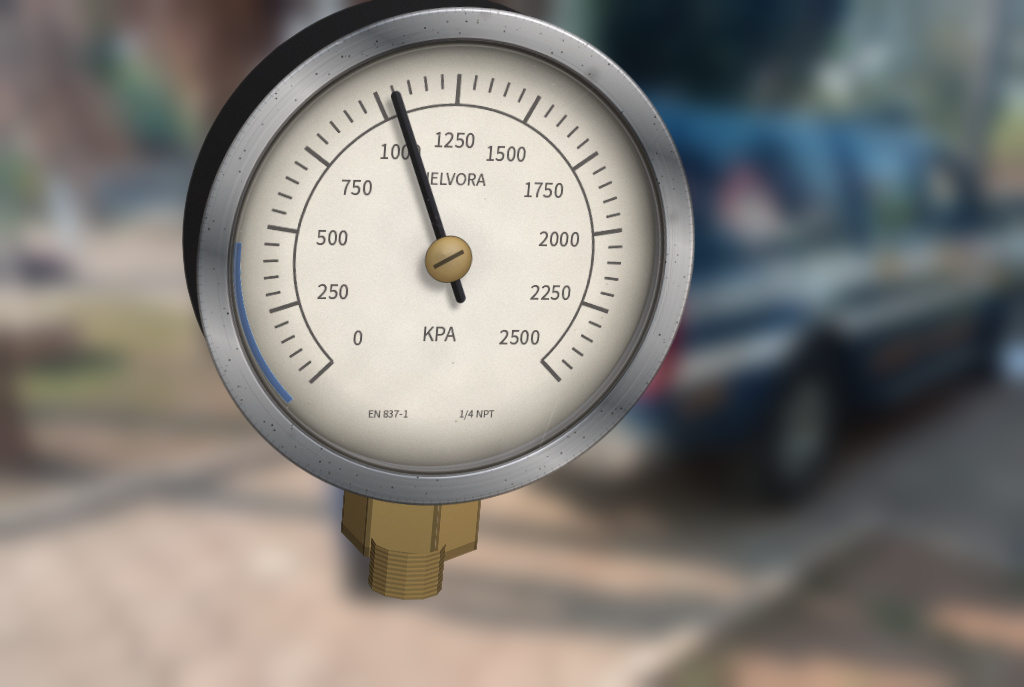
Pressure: 1050 kPa
